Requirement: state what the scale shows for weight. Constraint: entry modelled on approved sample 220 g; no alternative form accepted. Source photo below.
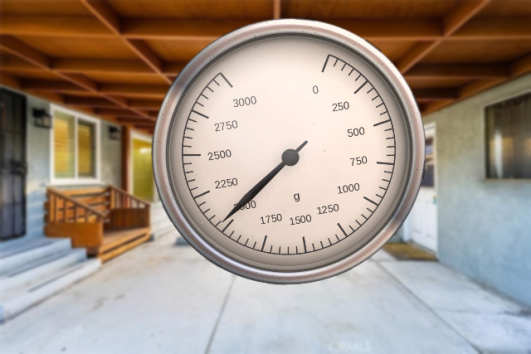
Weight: 2050 g
